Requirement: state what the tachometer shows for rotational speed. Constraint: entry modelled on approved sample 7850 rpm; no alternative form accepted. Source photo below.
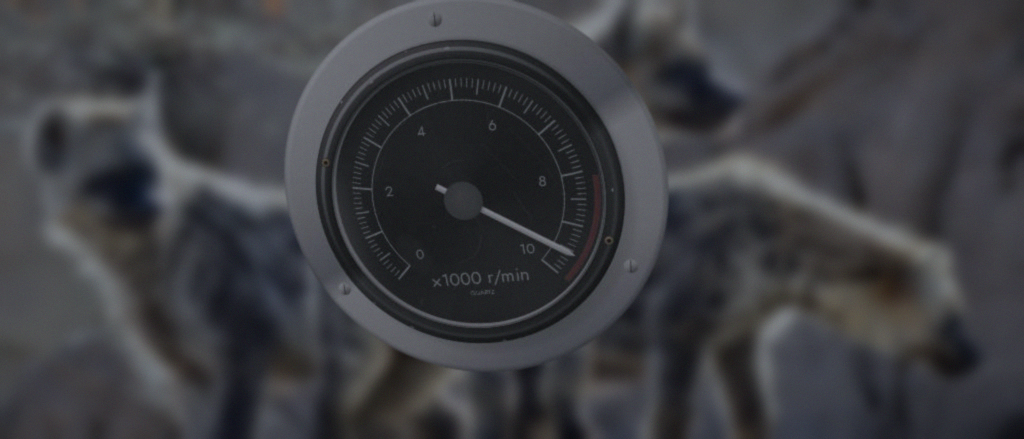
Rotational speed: 9500 rpm
